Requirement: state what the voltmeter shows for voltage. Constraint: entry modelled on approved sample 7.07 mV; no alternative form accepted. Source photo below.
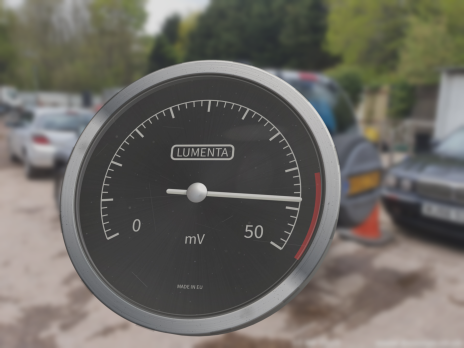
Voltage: 44 mV
